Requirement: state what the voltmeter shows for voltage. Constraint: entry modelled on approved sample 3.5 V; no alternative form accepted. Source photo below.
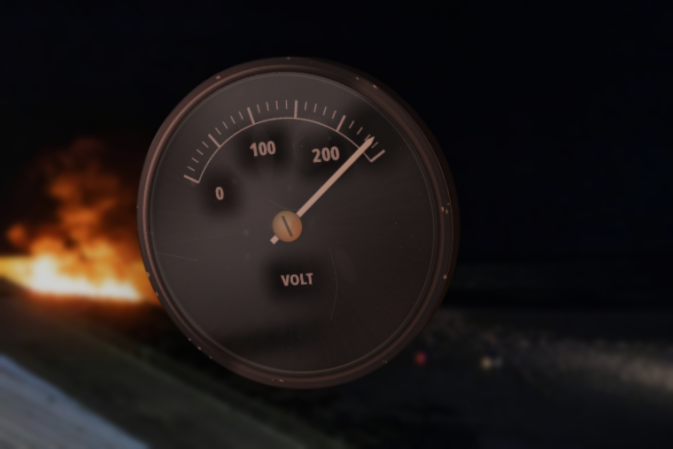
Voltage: 235 V
